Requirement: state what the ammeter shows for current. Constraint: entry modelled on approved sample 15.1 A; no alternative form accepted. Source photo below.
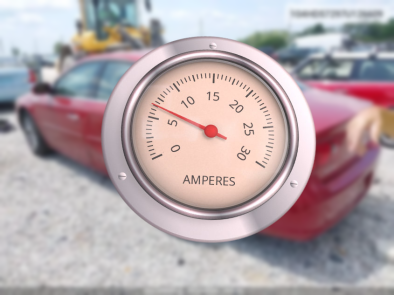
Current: 6.5 A
